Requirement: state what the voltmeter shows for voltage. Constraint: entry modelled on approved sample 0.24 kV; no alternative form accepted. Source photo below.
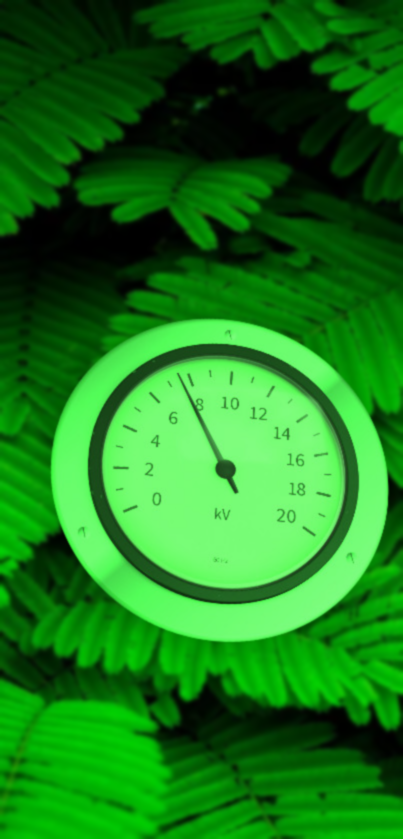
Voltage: 7.5 kV
